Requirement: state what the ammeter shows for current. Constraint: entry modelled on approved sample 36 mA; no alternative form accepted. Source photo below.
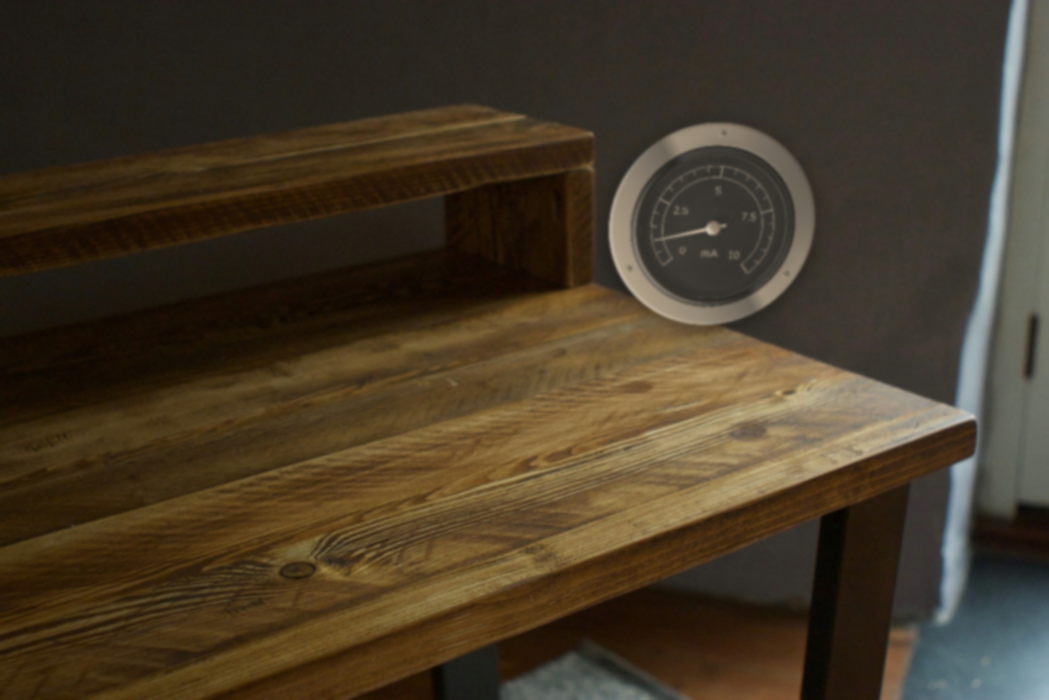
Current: 1 mA
